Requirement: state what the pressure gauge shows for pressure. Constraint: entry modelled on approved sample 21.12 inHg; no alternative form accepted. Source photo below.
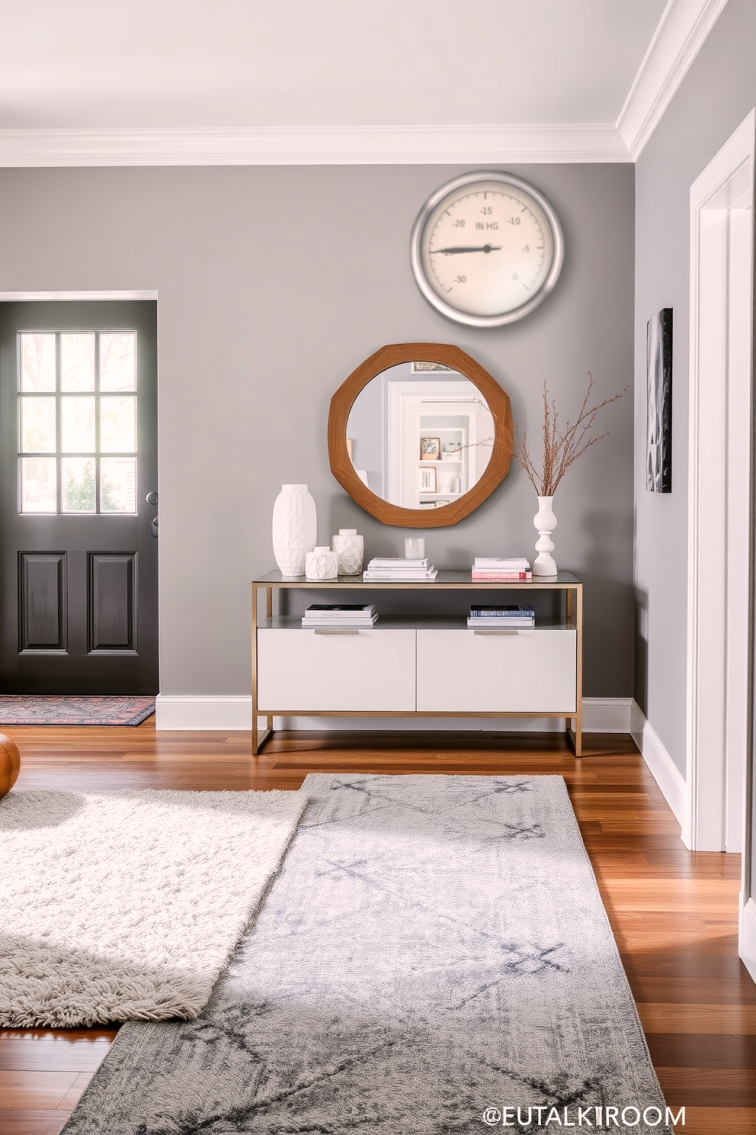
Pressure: -25 inHg
